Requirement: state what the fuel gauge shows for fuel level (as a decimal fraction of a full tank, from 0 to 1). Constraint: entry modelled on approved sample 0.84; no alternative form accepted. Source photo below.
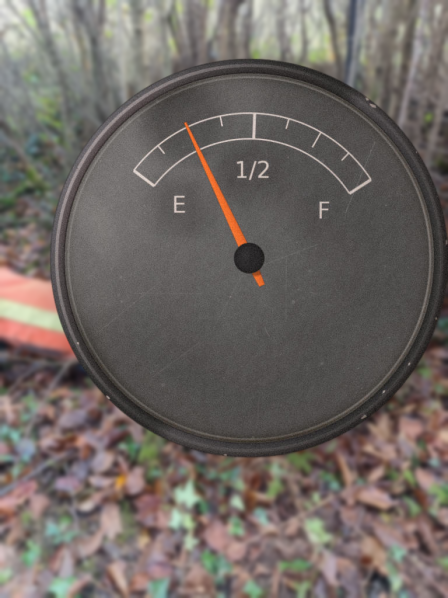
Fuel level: 0.25
